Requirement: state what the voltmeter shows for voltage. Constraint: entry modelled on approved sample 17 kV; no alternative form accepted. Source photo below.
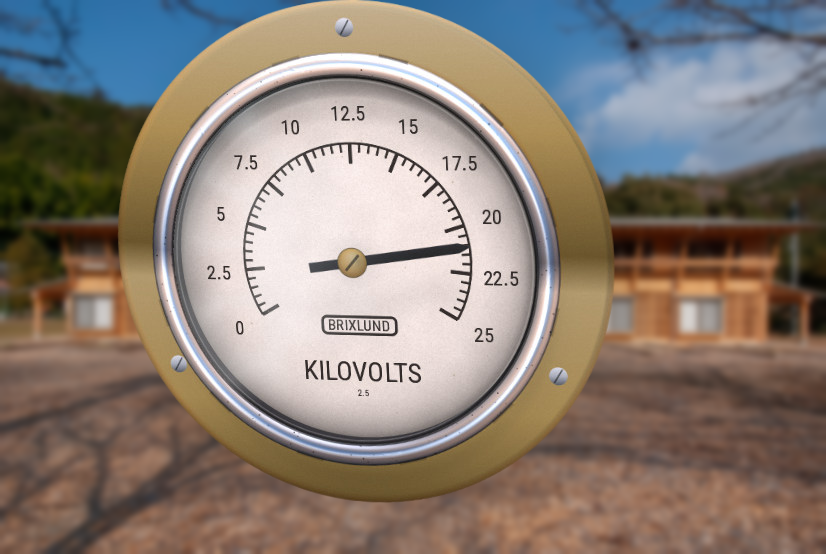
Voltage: 21 kV
